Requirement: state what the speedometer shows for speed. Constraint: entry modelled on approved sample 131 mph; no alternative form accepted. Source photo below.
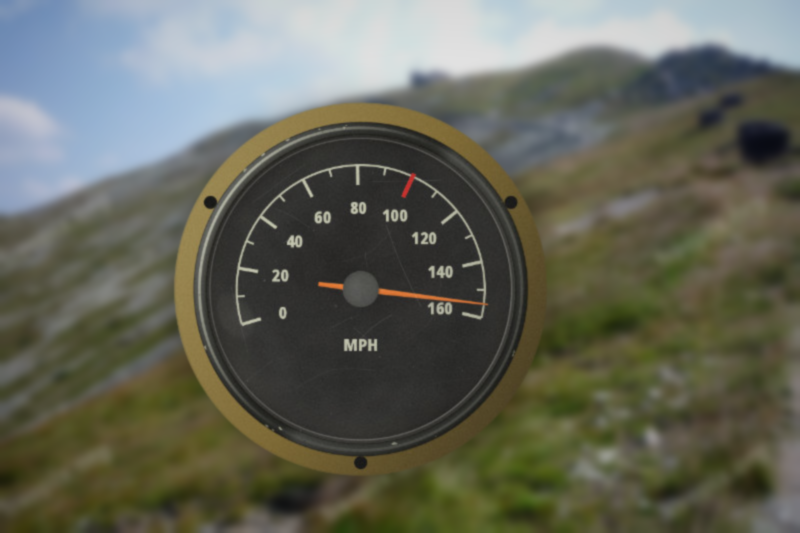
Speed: 155 mph
